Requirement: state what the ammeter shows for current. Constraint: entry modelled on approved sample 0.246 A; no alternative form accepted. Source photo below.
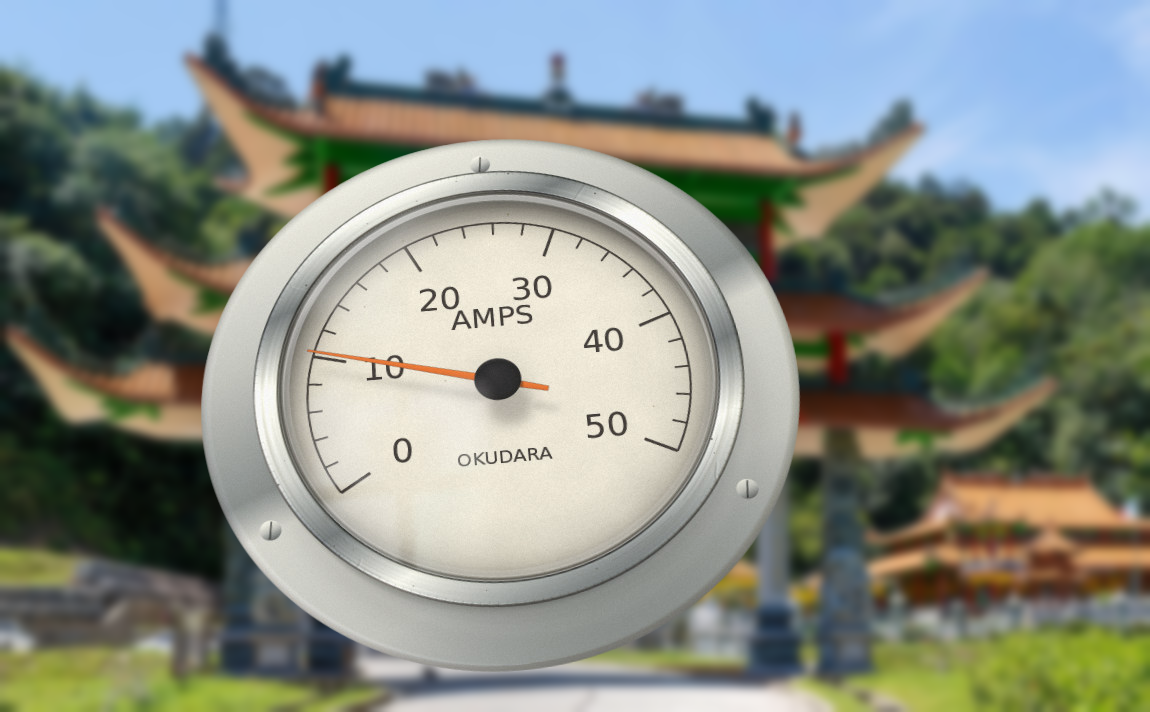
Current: 10 A
